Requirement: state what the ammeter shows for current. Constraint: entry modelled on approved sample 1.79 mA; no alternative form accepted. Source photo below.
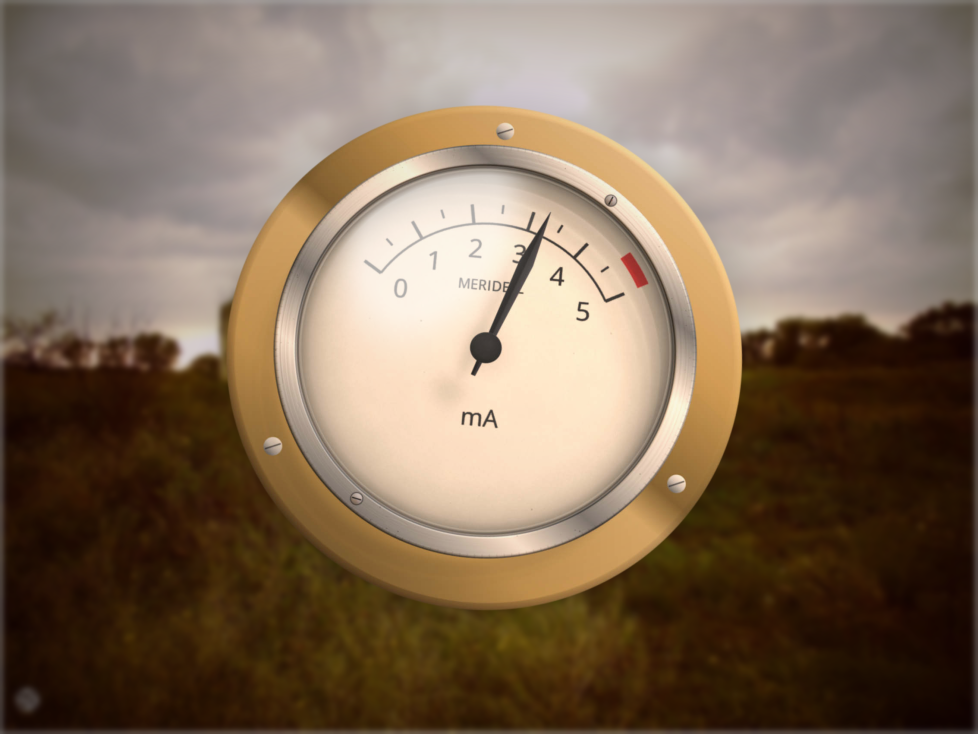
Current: 3.25 mA
